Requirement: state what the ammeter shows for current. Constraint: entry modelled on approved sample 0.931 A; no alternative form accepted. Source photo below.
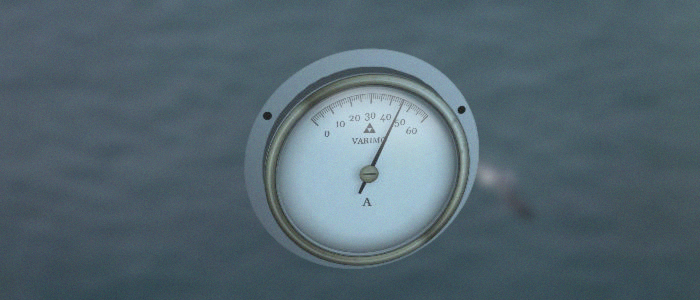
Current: 45 A
